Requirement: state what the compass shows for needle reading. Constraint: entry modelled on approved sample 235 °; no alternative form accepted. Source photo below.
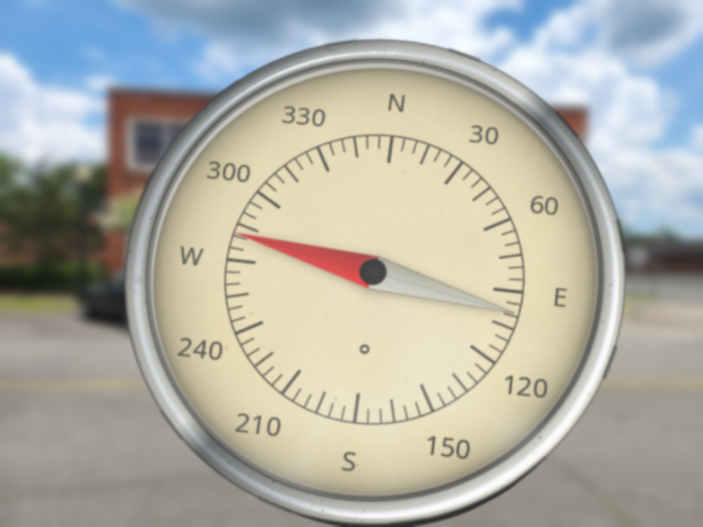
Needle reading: 280 °
